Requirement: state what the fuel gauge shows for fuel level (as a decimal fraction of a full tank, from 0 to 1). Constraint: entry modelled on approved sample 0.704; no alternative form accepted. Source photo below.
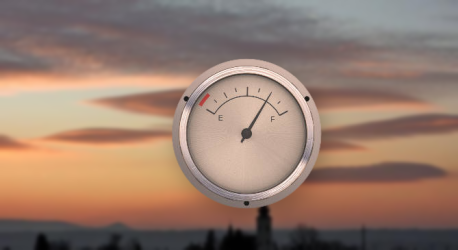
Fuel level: 0.75
